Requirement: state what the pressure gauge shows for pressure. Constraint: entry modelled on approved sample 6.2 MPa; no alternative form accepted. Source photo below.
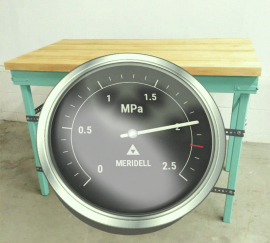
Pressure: 2 MPa
